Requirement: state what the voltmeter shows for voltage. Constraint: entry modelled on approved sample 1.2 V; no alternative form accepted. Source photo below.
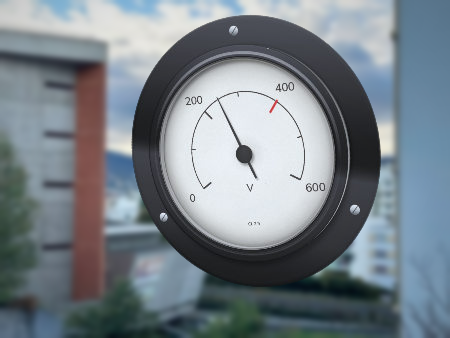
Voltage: 250 V
